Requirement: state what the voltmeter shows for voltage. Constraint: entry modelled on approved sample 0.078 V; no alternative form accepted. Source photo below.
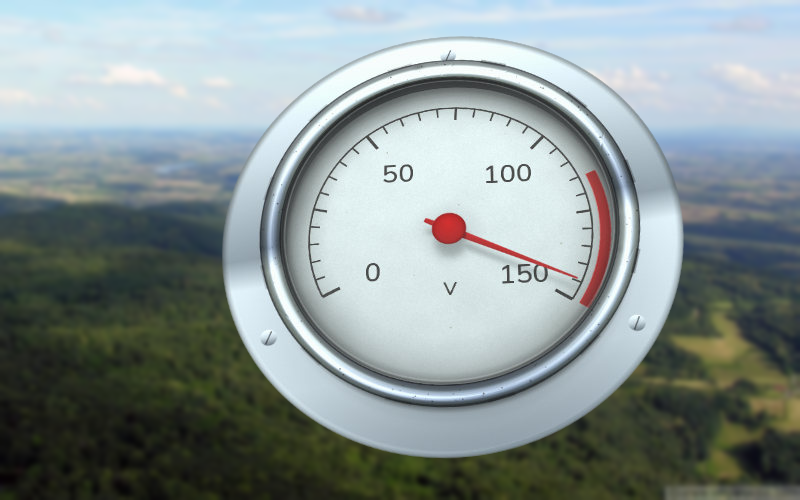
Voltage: 145 V
